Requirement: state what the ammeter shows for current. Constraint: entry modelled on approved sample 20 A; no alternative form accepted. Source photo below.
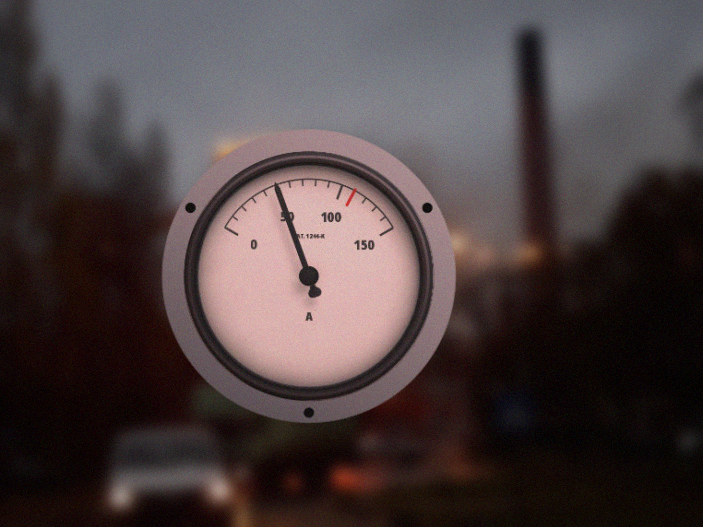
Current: 50 A
